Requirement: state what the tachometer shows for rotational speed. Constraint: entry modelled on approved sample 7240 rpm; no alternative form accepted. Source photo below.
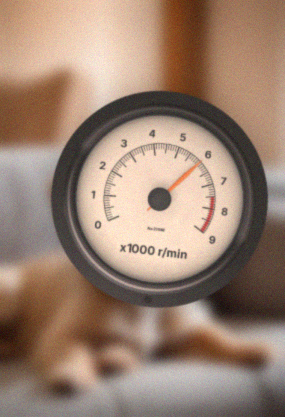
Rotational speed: 6000 rpm
